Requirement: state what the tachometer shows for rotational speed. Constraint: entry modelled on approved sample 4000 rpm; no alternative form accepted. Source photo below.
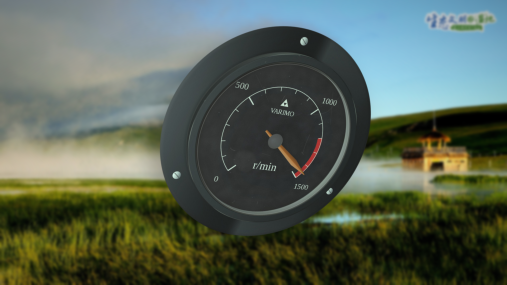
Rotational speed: 1450 rpm
